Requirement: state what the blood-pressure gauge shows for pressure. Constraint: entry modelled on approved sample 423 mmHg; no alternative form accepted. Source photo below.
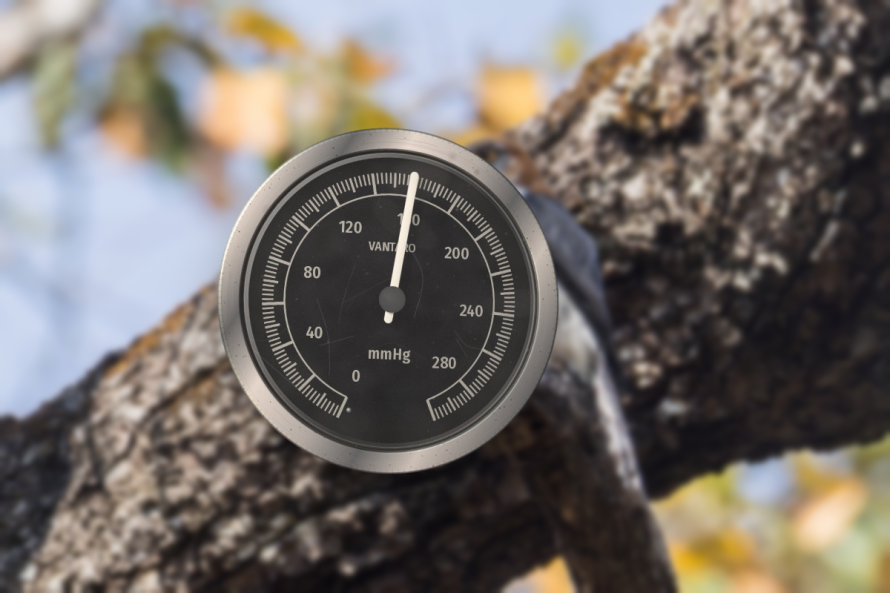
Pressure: 158 mmHg
